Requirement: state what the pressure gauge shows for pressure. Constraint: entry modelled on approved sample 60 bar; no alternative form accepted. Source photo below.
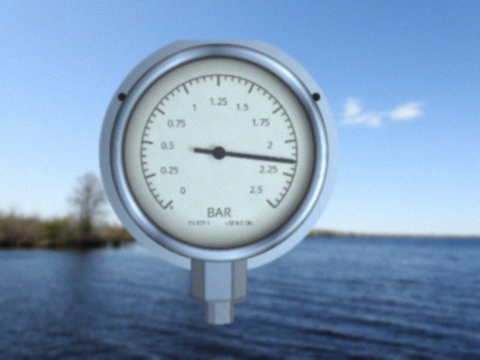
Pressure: 2.15 bar
